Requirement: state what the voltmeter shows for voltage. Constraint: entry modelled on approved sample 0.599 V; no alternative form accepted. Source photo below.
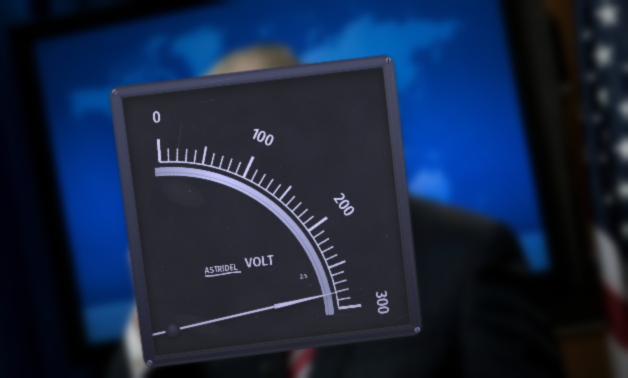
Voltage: 280 V
